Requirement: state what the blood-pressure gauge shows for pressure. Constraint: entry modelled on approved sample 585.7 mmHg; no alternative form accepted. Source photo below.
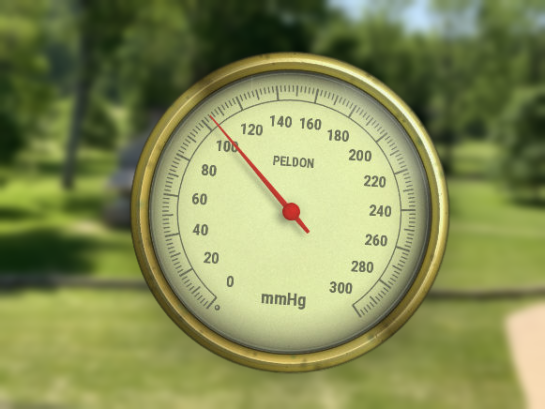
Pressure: 104 mmHg
